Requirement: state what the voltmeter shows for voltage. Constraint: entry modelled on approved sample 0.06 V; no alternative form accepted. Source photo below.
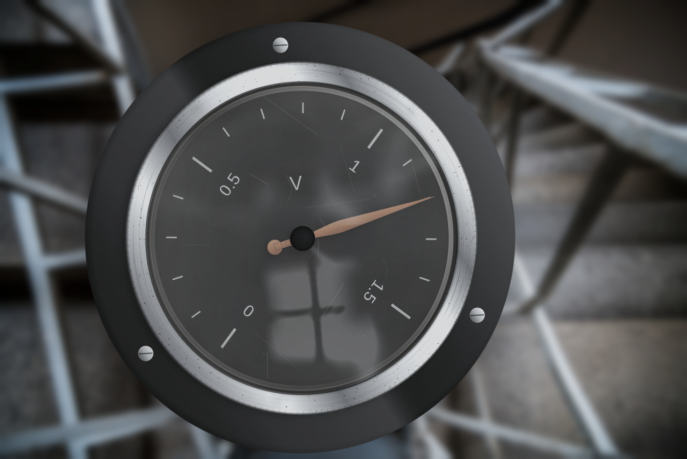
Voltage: 1.2 V
